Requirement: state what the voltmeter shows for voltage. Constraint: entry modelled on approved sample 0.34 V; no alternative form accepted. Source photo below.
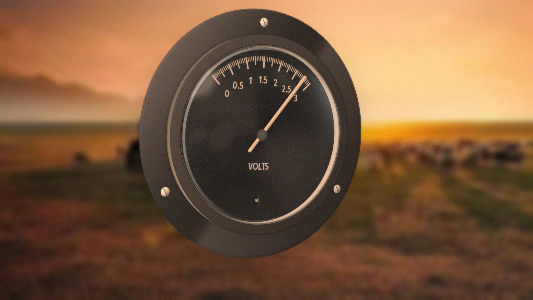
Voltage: 2.75 V
